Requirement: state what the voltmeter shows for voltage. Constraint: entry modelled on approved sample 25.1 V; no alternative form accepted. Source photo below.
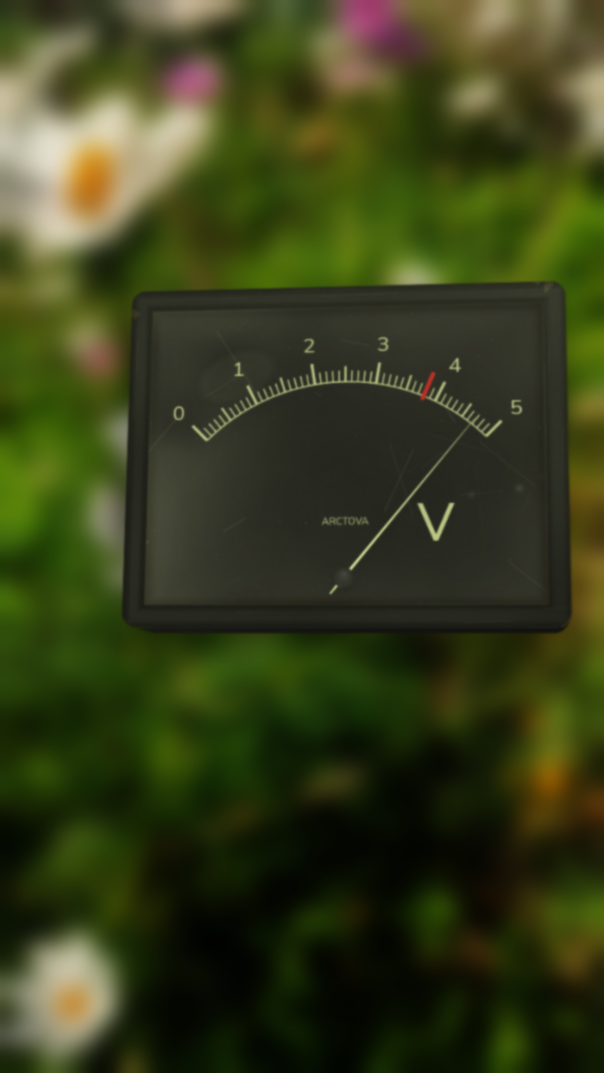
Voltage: 4.7 V
